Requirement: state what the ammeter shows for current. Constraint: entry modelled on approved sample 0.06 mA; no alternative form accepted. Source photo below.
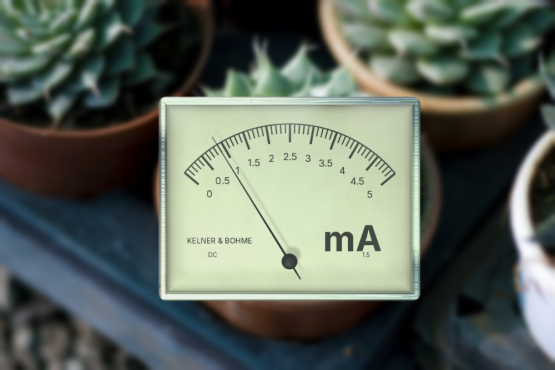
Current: 0.9 mA
